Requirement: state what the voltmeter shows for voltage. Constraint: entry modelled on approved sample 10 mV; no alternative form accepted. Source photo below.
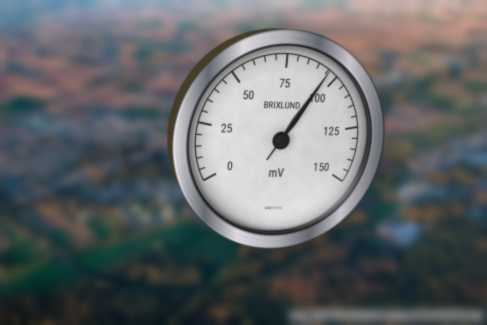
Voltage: 95 mV
